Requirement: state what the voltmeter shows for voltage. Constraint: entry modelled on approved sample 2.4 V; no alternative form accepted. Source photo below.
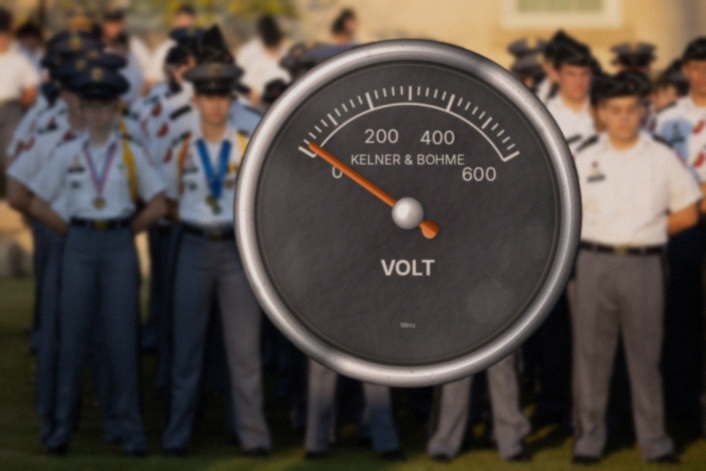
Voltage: 20 V
